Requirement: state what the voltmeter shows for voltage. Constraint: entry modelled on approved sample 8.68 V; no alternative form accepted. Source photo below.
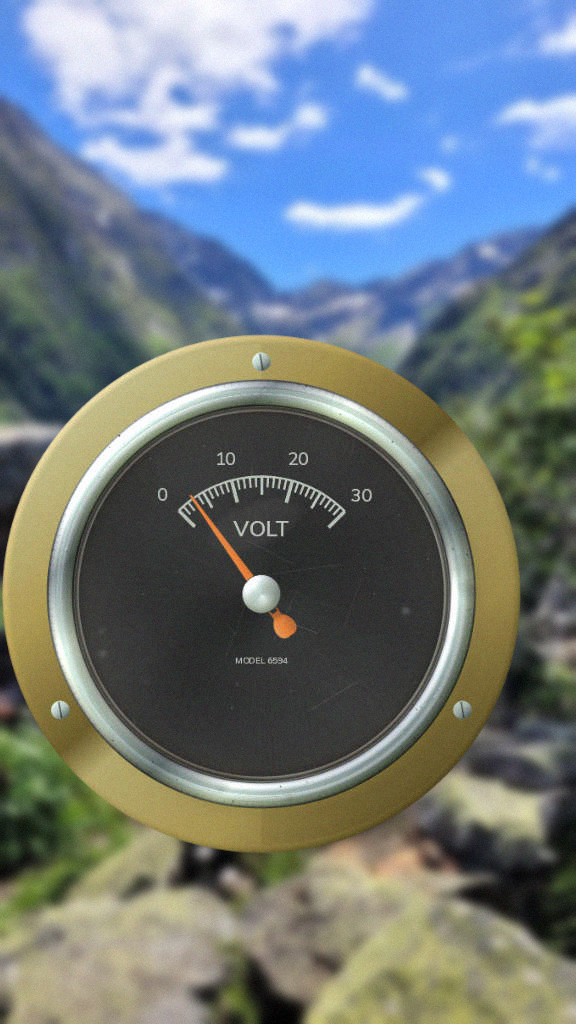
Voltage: 3 V
